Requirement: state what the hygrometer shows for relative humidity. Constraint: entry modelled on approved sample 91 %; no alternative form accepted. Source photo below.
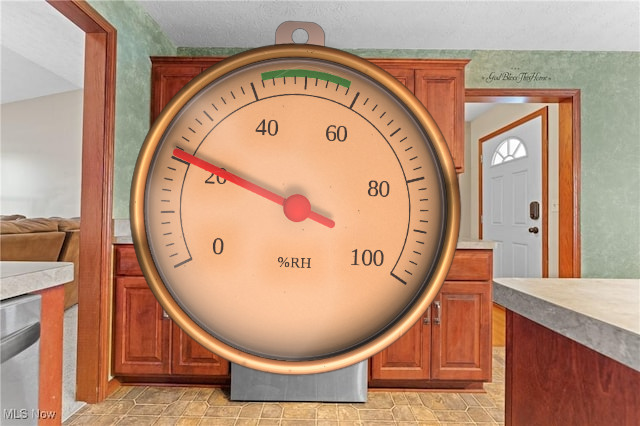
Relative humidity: 21 %
